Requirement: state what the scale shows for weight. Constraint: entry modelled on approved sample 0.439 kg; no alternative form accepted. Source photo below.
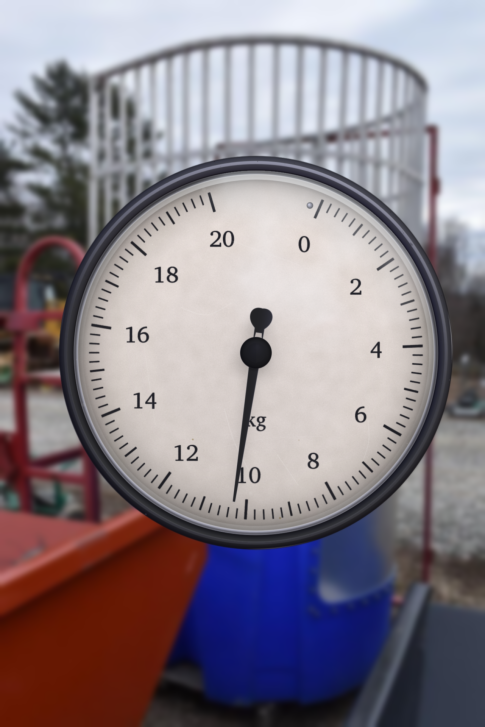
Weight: 10.3 kg
